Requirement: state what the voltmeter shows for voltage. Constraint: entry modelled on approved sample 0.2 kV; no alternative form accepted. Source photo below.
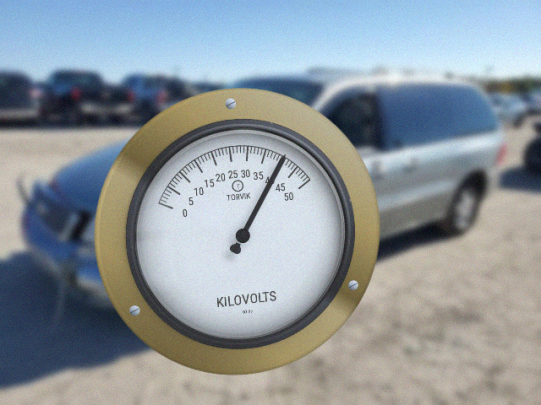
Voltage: 40 kV
